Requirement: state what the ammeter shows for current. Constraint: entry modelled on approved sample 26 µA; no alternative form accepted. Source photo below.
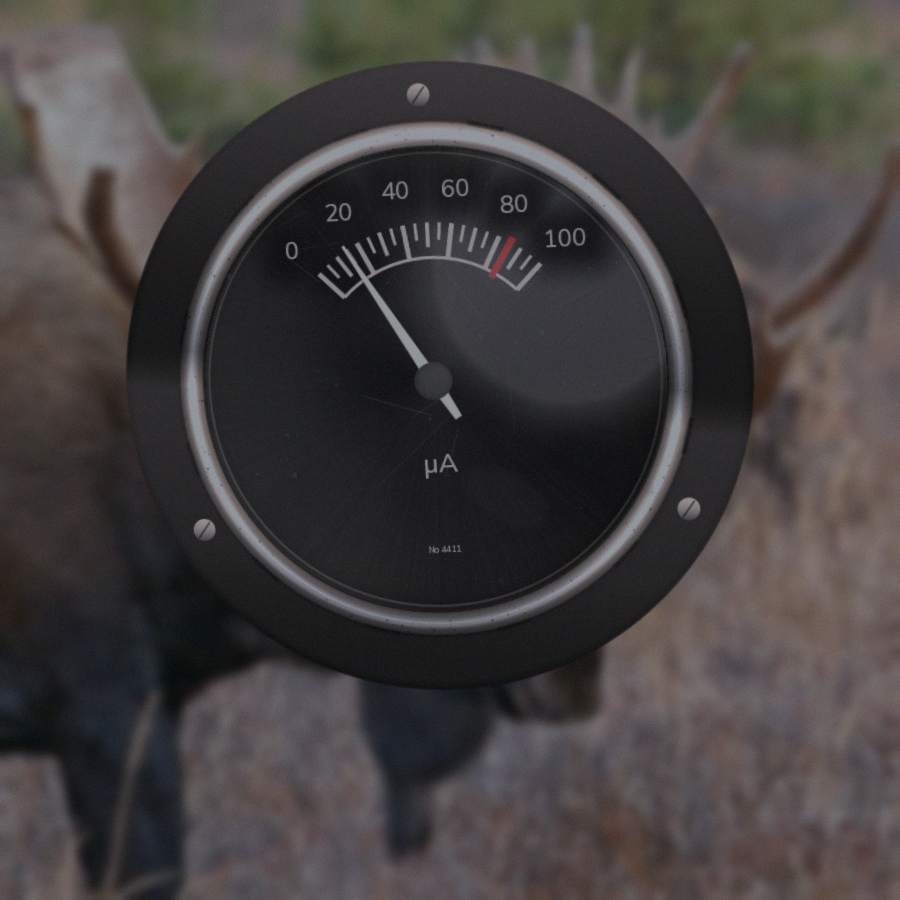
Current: 15 µA
